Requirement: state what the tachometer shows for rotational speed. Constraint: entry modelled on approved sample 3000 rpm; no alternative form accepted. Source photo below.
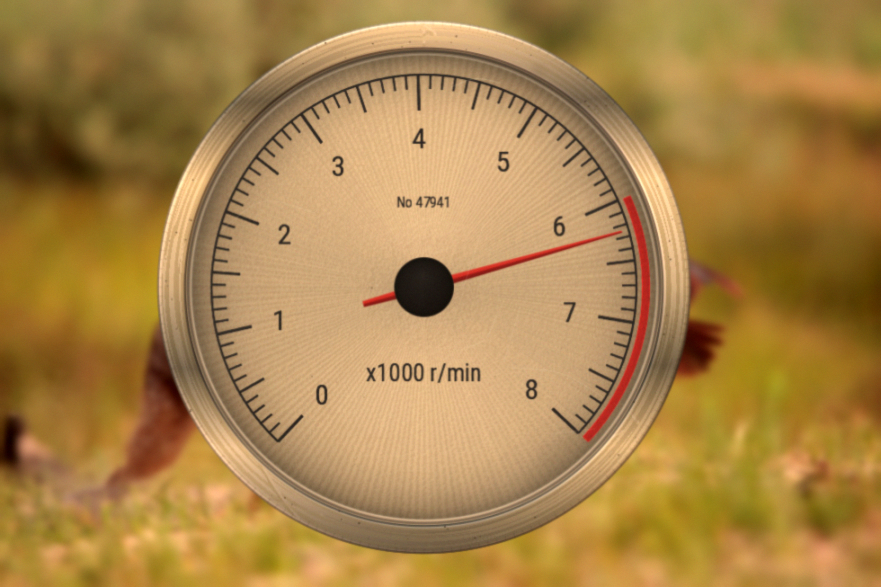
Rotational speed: 6250 rpm
